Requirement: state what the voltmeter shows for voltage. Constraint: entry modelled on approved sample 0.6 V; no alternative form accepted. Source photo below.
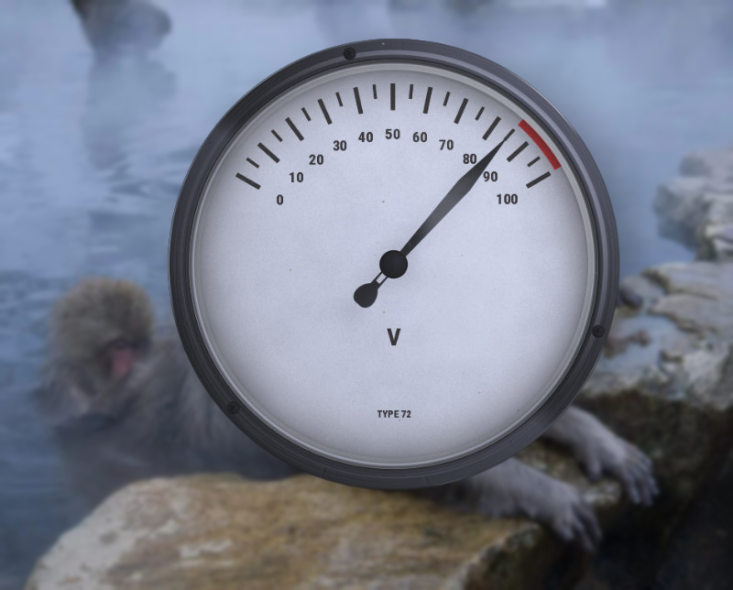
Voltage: 85 V
